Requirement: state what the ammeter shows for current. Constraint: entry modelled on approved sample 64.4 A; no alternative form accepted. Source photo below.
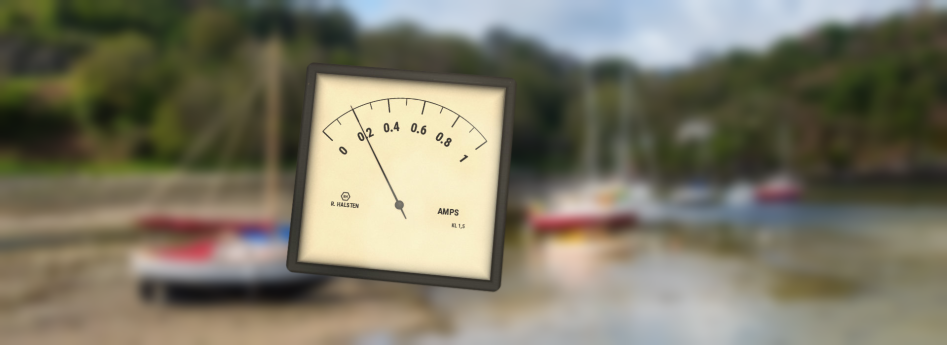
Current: 0.2 A
